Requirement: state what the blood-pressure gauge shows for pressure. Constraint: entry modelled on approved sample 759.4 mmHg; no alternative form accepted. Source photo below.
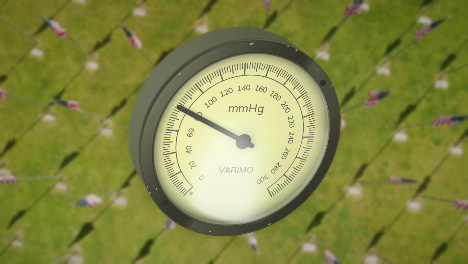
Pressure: 80 mmHg
